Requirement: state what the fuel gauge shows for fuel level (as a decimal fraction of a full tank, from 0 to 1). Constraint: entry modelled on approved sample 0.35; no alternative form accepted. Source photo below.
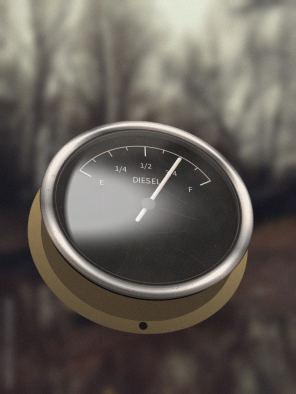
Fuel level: 0.75
